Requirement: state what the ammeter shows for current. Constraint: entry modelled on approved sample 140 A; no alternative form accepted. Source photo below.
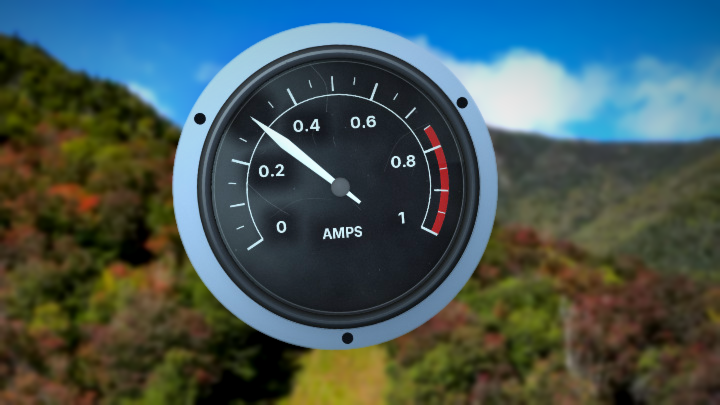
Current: 0.3 A
